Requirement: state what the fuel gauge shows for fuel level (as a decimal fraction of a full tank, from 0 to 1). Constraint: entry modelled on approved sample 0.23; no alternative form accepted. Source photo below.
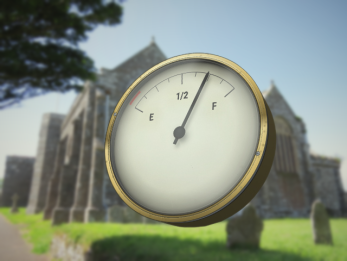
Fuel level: 0.75
